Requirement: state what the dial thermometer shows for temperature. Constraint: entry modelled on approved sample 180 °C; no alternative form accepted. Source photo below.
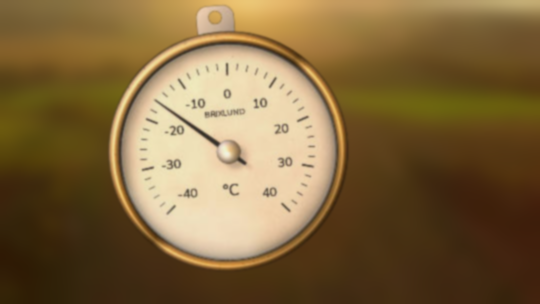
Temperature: -16 °C
